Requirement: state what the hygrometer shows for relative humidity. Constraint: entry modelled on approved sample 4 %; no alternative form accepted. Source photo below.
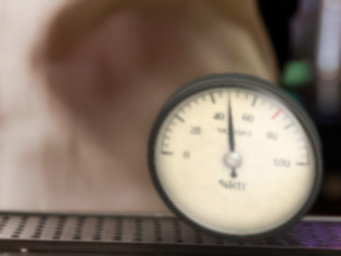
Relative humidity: 48 %
